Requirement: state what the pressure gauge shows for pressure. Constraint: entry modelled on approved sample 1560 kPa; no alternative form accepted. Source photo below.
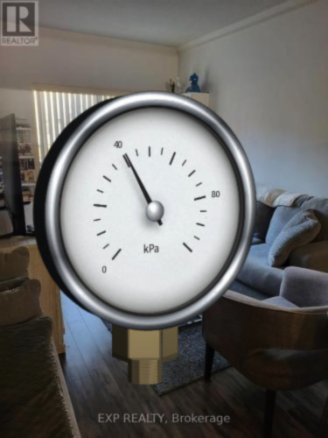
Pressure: 40 kPa
